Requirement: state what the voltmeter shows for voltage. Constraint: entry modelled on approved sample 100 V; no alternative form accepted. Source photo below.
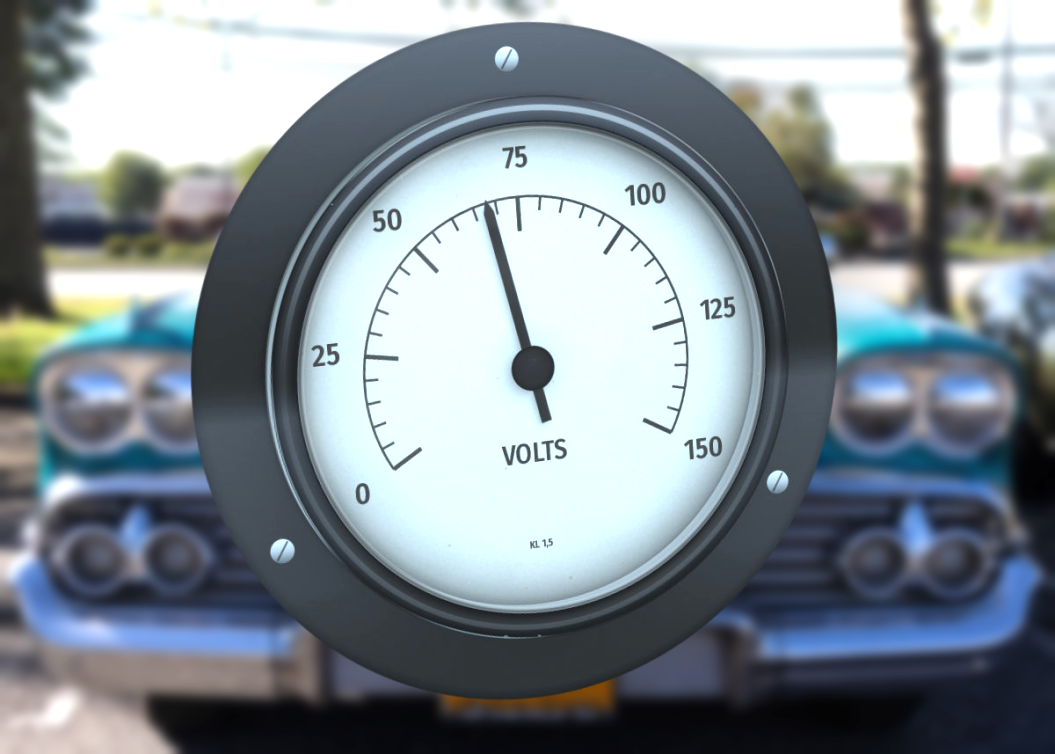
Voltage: 67.5 V
